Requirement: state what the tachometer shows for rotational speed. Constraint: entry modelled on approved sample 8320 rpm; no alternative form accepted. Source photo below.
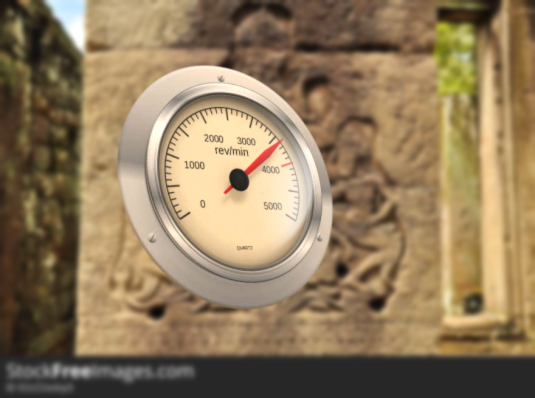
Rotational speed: 3600 rpm
